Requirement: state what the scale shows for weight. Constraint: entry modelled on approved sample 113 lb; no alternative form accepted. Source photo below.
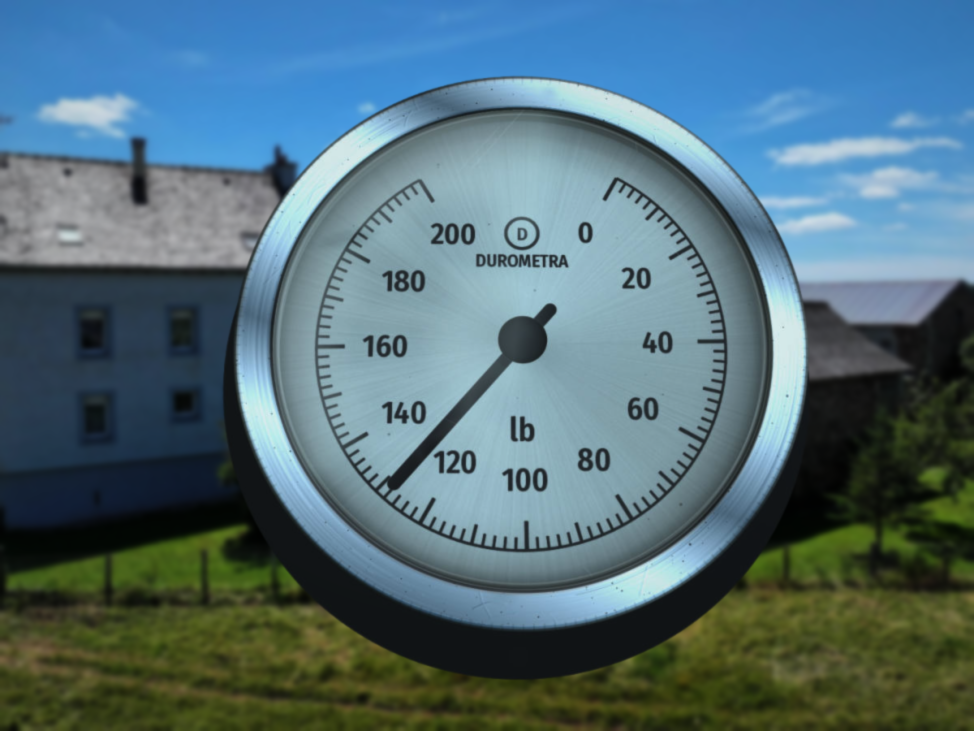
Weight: 128 lb
